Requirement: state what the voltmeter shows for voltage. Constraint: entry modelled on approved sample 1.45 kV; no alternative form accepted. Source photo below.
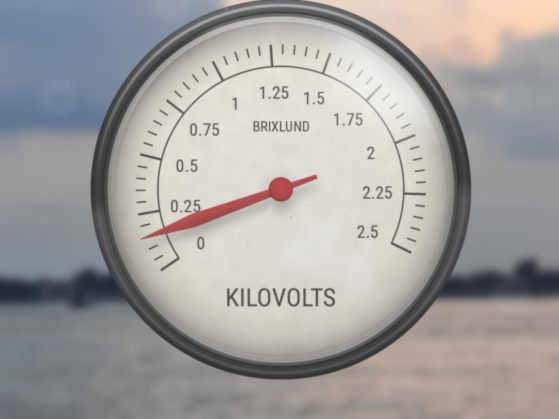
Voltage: 0.15 kV
